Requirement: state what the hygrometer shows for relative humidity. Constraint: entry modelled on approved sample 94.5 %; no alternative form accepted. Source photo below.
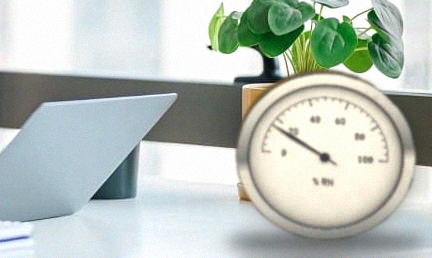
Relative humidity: 16 %
